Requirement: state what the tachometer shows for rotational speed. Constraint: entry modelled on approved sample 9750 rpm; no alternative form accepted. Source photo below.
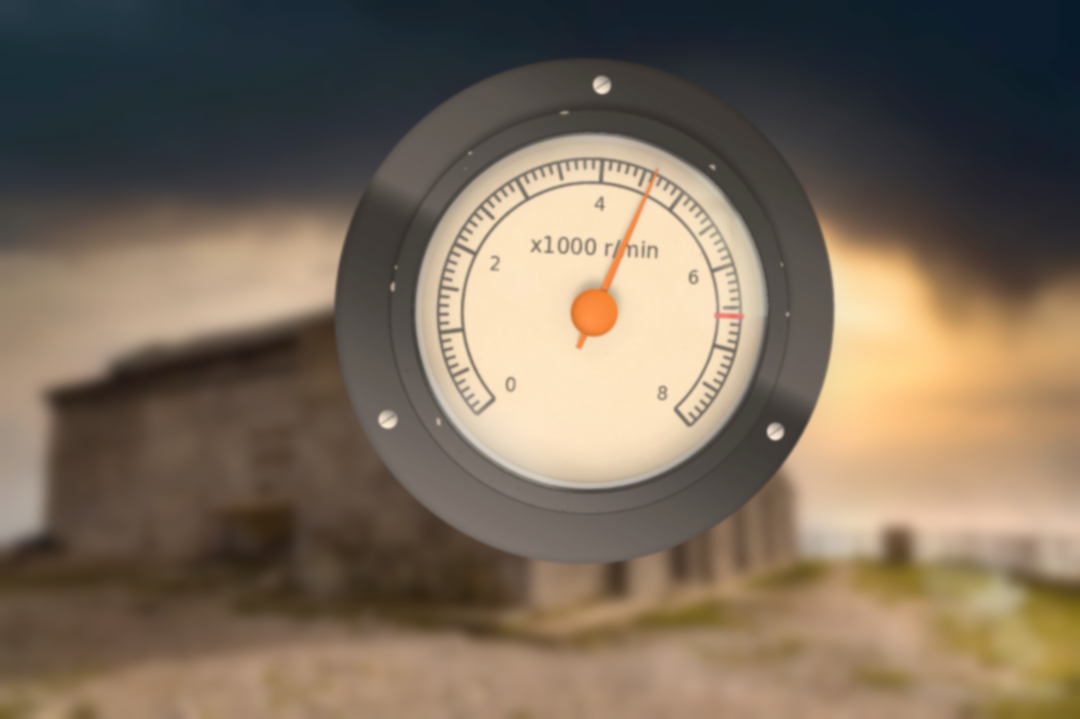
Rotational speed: 4600 rpm
